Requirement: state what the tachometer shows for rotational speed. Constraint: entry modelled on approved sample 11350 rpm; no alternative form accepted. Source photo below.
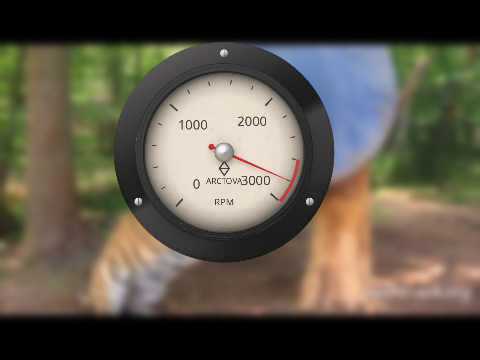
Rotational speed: 2800 rpm
